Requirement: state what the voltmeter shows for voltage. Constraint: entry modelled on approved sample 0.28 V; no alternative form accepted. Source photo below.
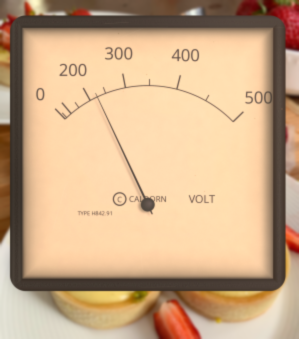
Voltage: 225 V
